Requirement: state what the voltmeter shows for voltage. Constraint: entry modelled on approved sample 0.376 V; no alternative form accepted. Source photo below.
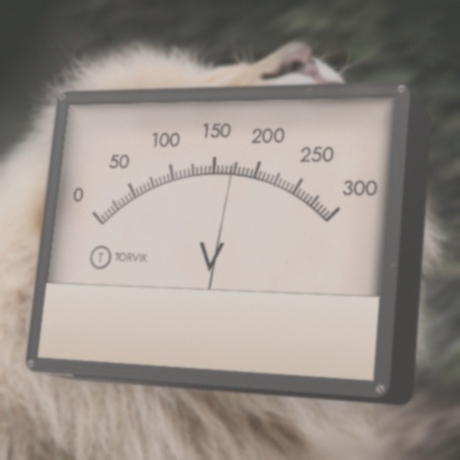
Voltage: 175 V
